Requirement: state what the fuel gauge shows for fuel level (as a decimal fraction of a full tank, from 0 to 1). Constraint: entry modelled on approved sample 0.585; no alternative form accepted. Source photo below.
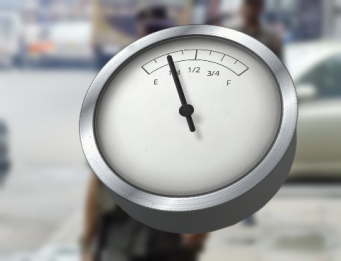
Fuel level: 0.25
